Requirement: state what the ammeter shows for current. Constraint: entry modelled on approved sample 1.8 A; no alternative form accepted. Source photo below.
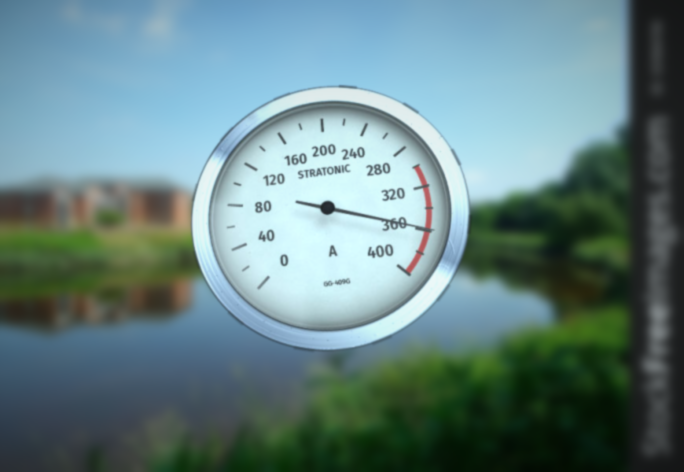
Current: 360 A
